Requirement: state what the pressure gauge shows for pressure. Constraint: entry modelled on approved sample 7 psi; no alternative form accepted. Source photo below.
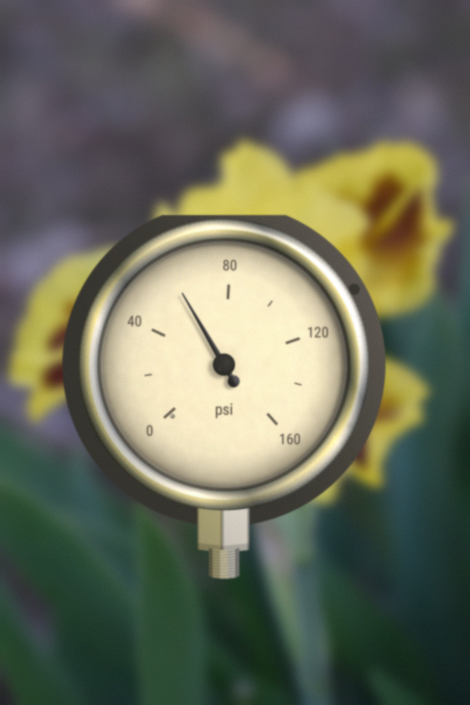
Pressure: 60 psi
